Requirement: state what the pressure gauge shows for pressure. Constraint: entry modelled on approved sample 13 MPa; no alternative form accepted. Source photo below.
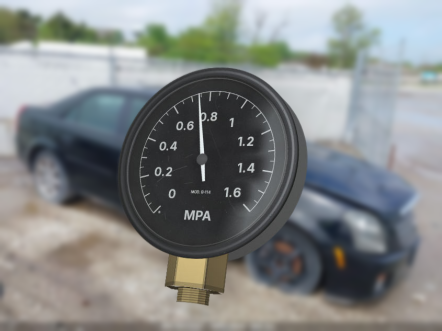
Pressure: 0.75 MPa
